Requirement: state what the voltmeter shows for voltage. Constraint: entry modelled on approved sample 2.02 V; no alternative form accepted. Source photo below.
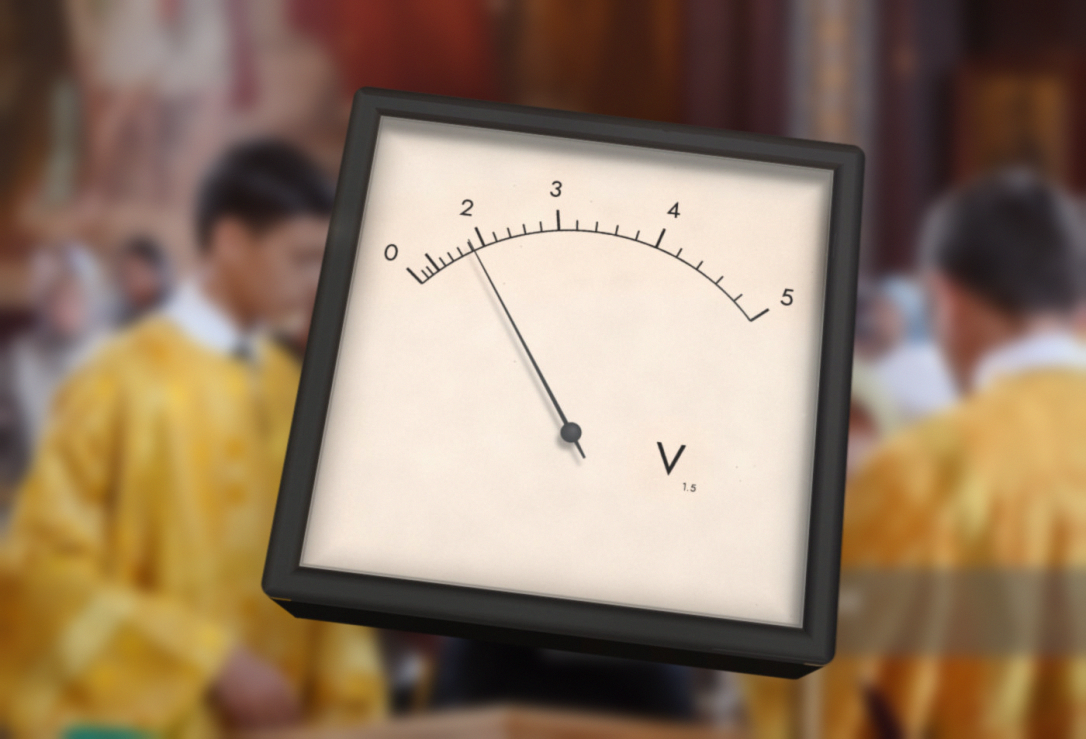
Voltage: 1.8 V
